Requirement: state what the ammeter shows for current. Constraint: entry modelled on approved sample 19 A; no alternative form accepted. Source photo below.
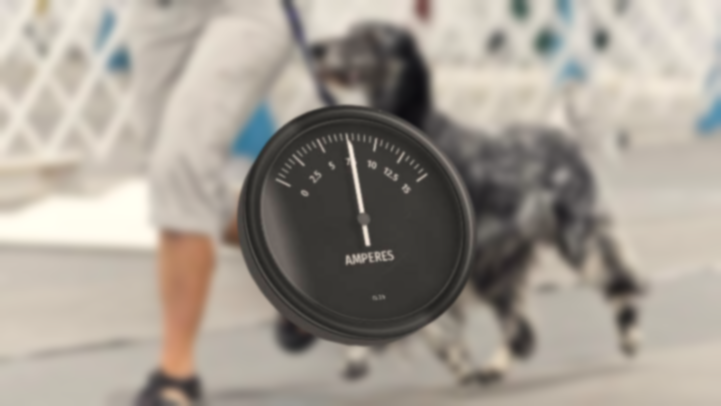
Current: 7.5 A
